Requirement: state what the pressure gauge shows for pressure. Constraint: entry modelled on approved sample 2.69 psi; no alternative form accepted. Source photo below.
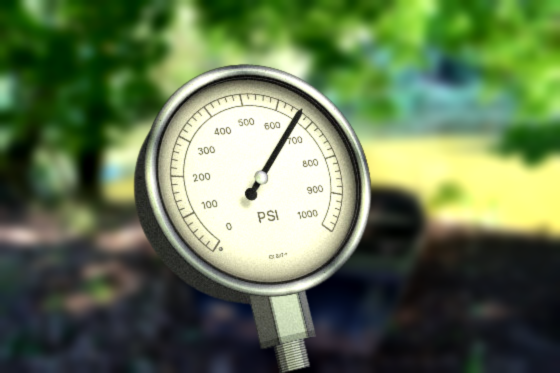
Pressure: 660 psi
